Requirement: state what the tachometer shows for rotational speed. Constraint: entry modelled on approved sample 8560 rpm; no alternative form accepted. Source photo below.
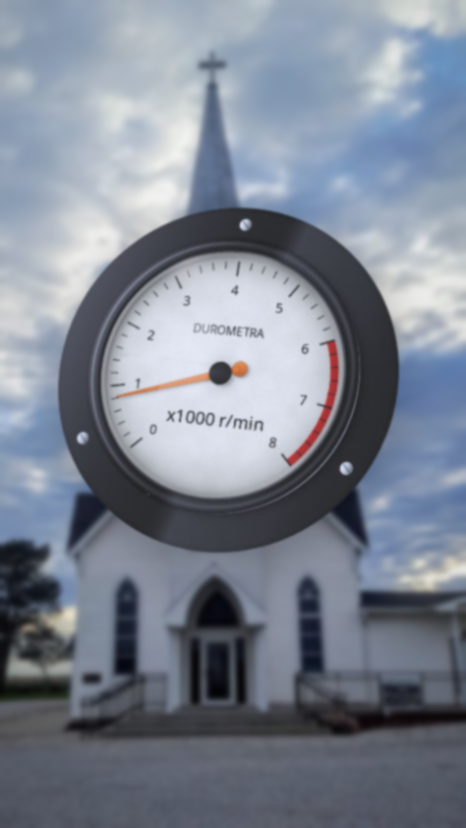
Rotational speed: 800 rpm
